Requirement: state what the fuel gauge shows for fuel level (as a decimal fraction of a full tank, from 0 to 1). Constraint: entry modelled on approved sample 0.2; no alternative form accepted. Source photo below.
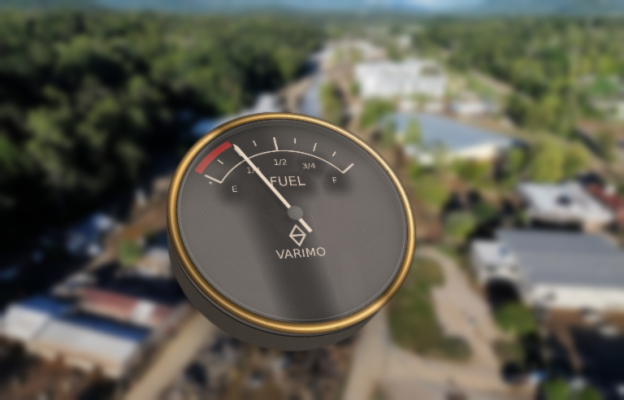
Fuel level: 0.25
